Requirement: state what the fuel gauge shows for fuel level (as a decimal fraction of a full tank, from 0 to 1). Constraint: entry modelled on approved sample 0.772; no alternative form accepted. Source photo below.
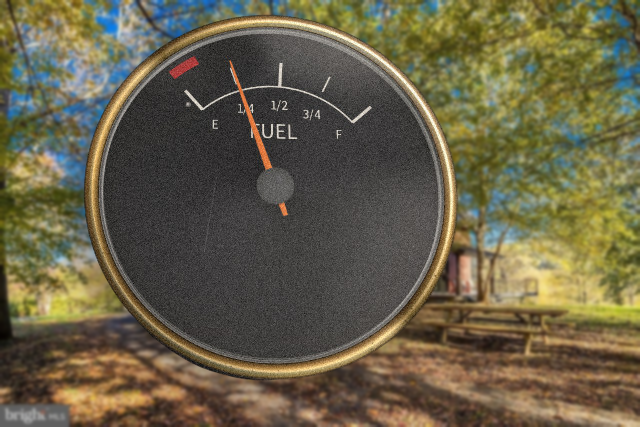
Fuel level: 0.25
